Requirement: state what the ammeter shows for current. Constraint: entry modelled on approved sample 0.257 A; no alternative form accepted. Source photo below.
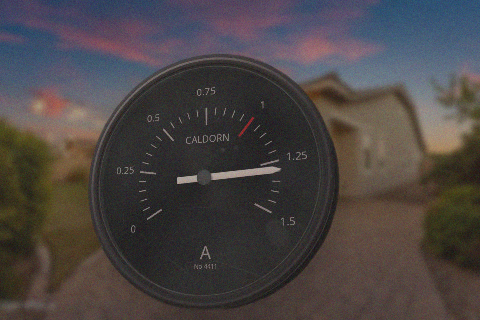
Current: 1.3 A
